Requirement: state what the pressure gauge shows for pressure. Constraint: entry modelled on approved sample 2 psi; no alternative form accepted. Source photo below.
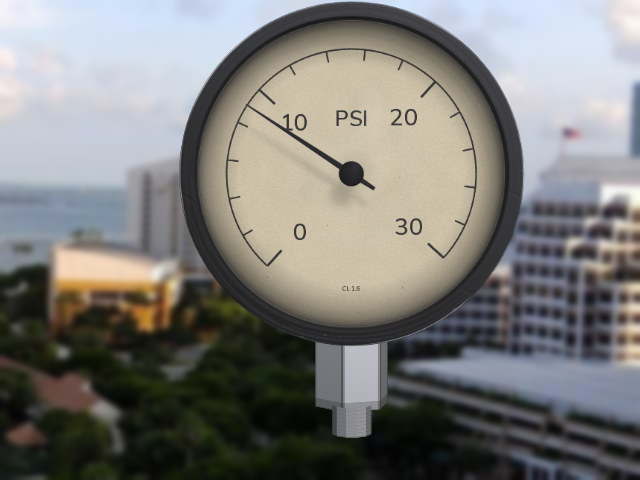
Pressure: 9 psi
